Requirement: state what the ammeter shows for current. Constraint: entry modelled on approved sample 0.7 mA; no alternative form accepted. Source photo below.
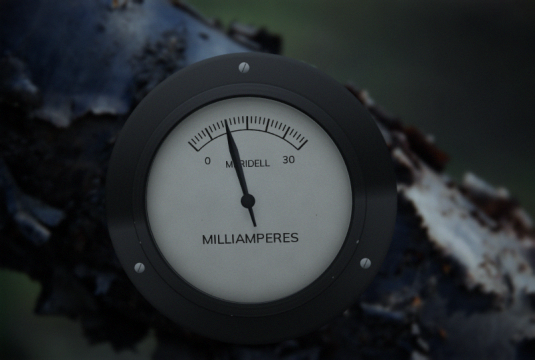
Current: 10 mA
